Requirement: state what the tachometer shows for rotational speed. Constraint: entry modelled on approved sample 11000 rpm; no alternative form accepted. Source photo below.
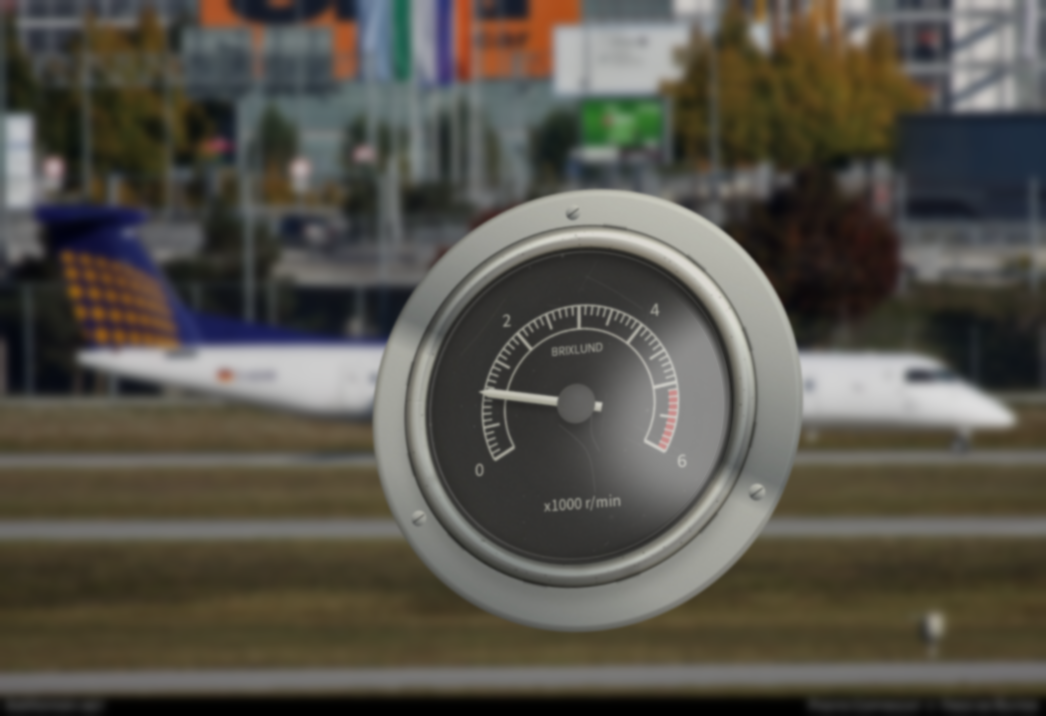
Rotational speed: 1000 rpm
